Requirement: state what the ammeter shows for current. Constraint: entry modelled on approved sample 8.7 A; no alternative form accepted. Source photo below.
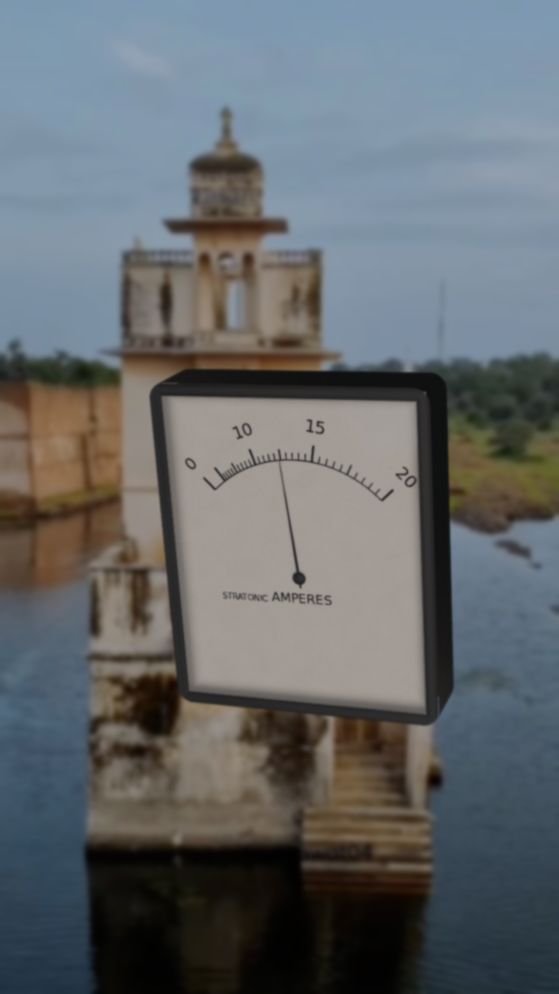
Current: 12.5 A
